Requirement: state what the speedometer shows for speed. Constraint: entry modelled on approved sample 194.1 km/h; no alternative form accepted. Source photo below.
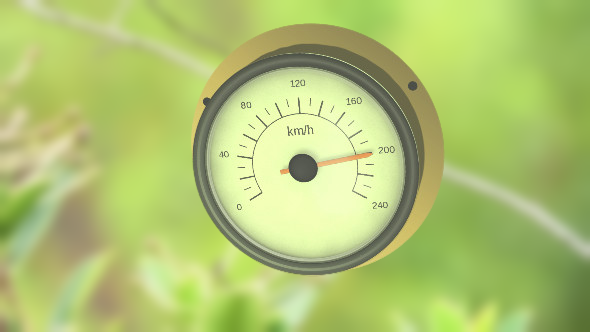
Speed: 200 km/h
